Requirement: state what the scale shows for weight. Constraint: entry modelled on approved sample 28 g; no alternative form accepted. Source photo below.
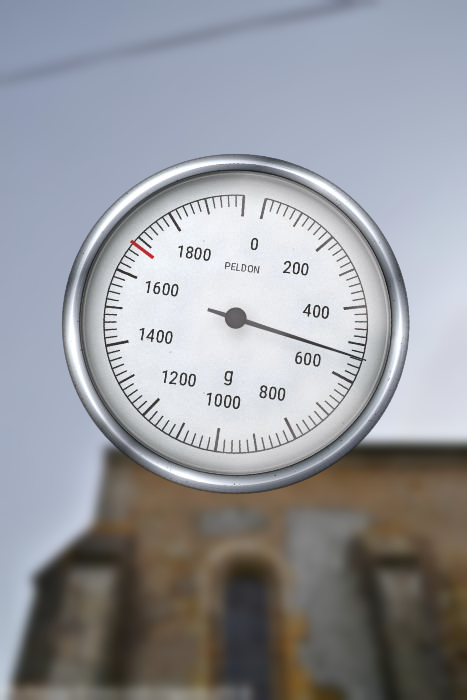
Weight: 540 g
